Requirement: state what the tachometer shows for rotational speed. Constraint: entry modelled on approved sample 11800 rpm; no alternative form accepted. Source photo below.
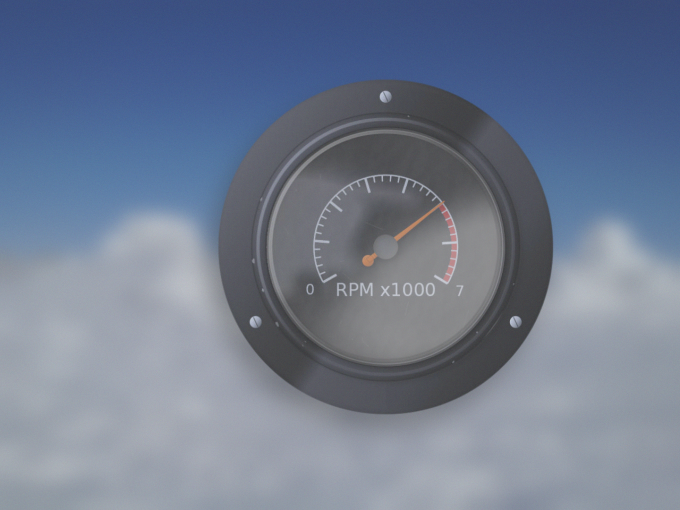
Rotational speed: 5000 rpm
